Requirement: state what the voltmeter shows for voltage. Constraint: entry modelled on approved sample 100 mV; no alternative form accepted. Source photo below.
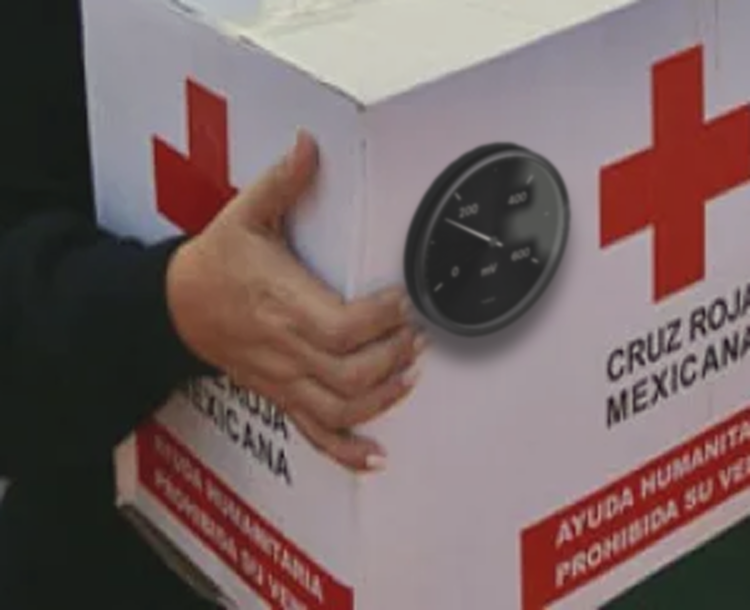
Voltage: 150 mV
